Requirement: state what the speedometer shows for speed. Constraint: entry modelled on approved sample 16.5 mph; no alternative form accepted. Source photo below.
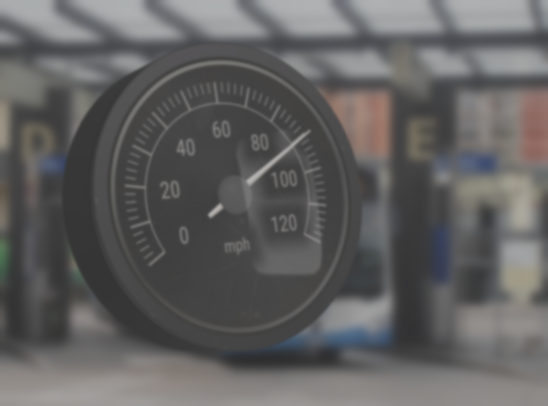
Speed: 90 mph
